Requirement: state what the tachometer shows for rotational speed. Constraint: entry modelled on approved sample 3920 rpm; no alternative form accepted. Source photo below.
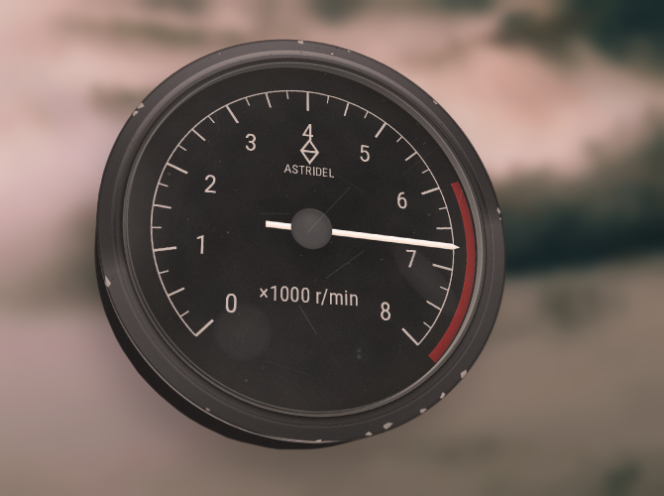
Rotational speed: 6750 rpm
